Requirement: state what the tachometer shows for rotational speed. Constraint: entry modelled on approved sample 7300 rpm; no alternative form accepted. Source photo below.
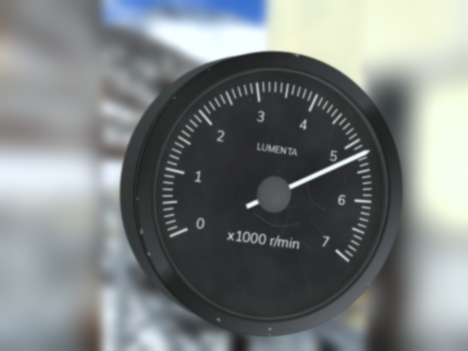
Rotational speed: 5200 rpm
